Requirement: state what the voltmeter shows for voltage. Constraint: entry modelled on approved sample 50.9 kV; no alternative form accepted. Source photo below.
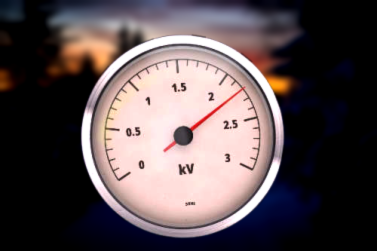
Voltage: 2.2 kV
